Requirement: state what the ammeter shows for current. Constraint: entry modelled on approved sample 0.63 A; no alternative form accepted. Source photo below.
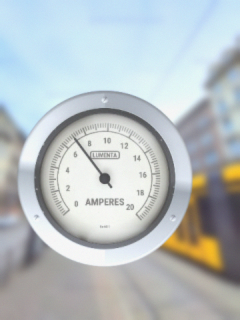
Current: 7 A
